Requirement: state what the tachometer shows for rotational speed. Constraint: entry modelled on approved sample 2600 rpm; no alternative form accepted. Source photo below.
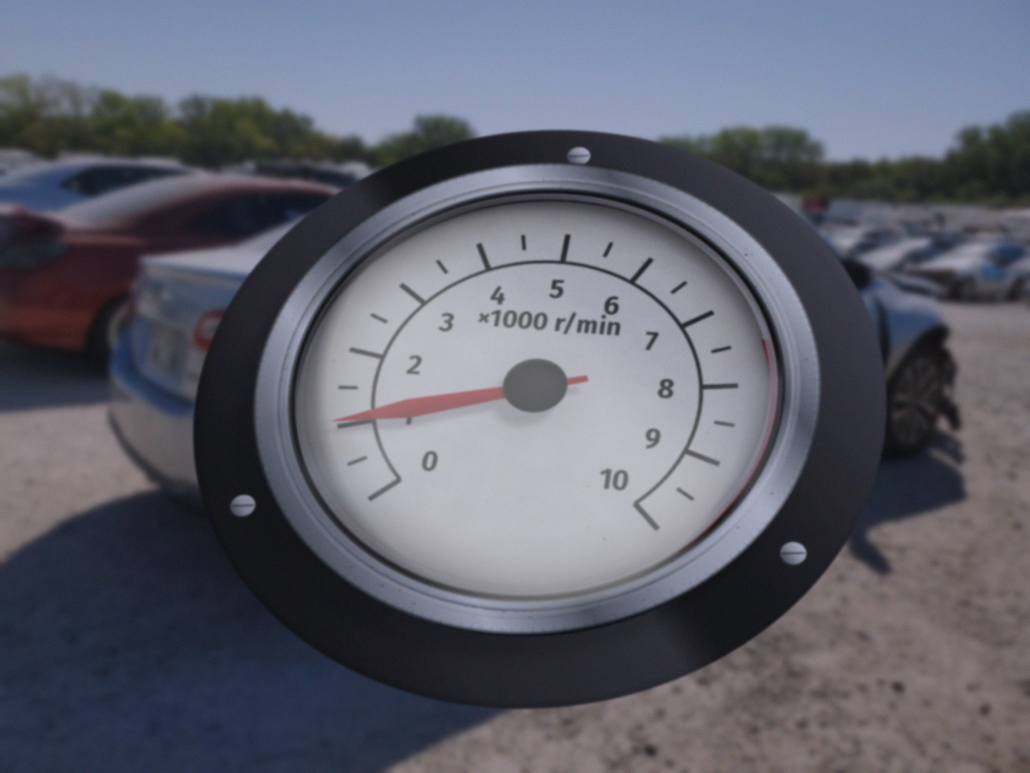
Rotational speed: 1000 rpm
